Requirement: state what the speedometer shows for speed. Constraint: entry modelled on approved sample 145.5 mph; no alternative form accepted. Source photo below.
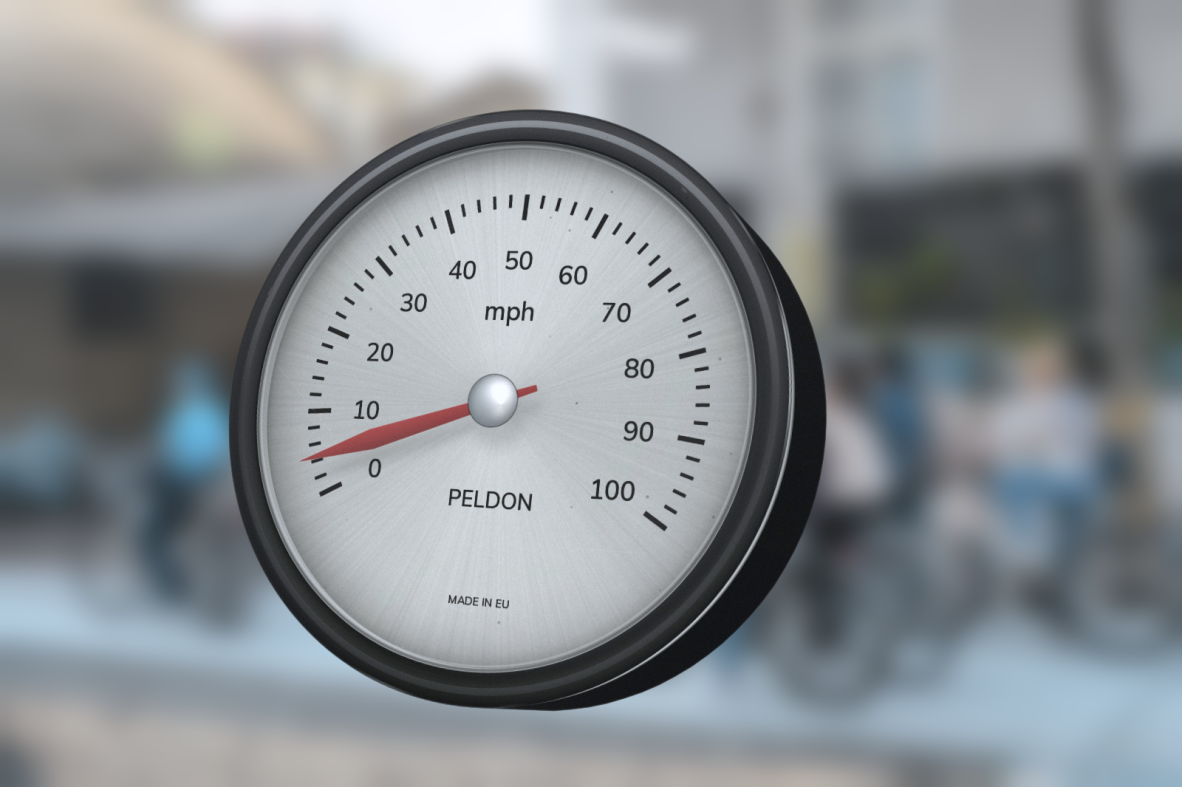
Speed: 4 mph
